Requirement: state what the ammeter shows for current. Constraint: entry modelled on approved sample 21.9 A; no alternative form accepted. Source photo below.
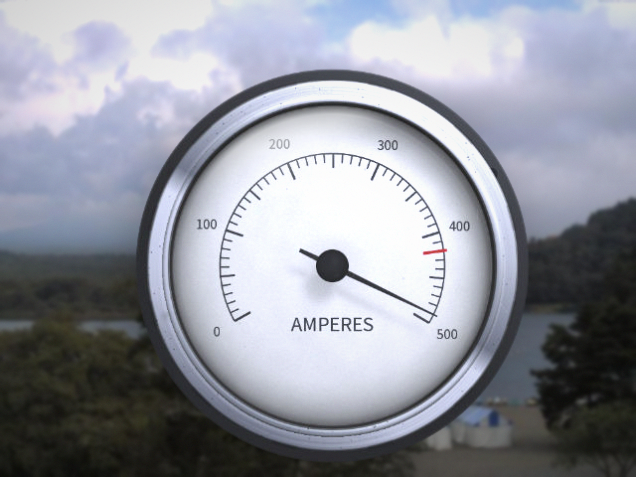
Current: 490 A
